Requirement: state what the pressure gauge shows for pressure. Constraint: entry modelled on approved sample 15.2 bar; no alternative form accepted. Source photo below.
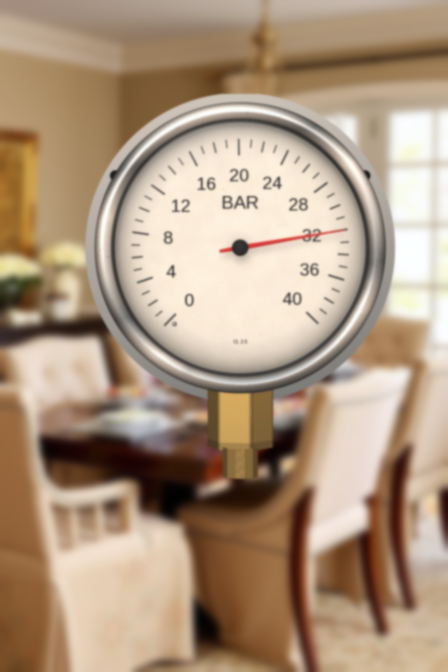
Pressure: 32 bar
